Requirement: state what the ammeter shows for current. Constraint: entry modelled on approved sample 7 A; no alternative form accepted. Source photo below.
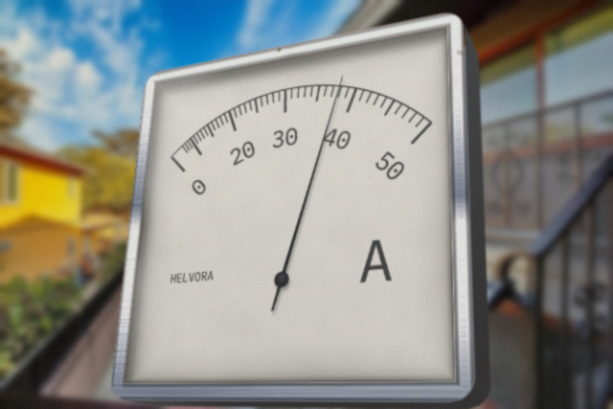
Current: 38 A
